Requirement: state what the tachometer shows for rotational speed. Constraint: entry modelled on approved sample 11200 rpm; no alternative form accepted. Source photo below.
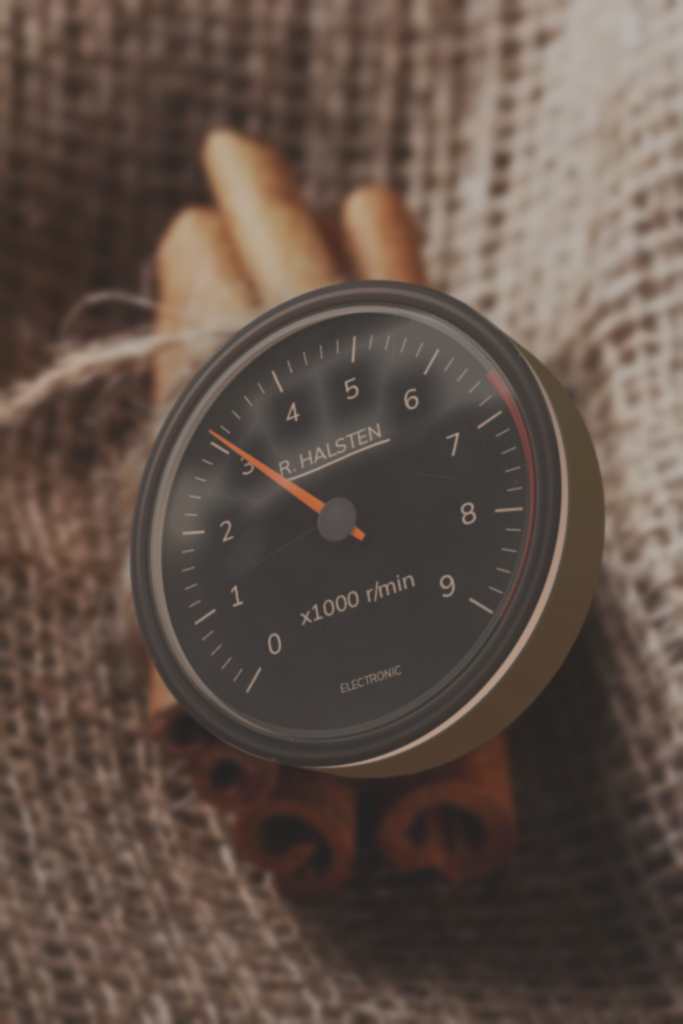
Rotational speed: 3100 rpm
